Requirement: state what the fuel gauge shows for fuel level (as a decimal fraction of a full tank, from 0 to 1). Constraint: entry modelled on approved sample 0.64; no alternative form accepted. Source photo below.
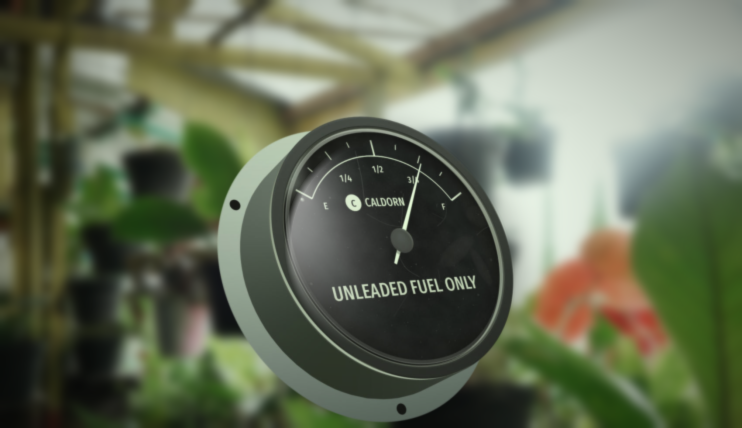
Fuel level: 0.75
